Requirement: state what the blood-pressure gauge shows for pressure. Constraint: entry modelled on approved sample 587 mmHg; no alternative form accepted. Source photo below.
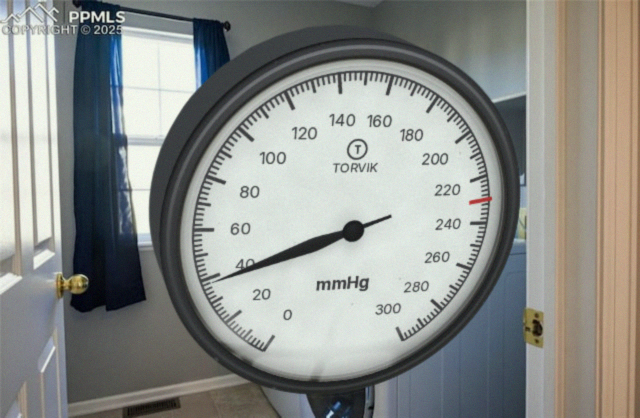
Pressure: 40 mmHg
